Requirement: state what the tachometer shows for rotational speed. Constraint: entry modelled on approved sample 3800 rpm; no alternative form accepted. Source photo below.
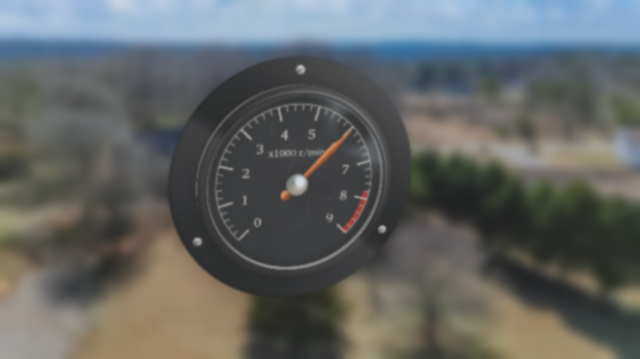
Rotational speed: 6000 rpm
